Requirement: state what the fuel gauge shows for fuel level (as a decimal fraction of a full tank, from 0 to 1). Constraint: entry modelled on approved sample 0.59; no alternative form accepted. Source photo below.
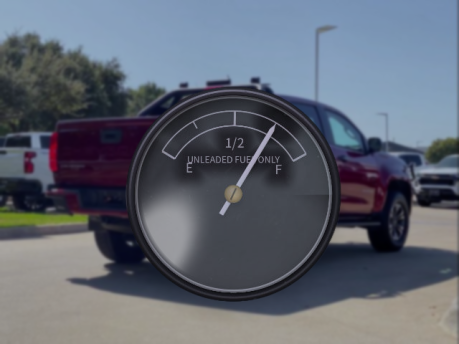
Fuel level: 0.75
